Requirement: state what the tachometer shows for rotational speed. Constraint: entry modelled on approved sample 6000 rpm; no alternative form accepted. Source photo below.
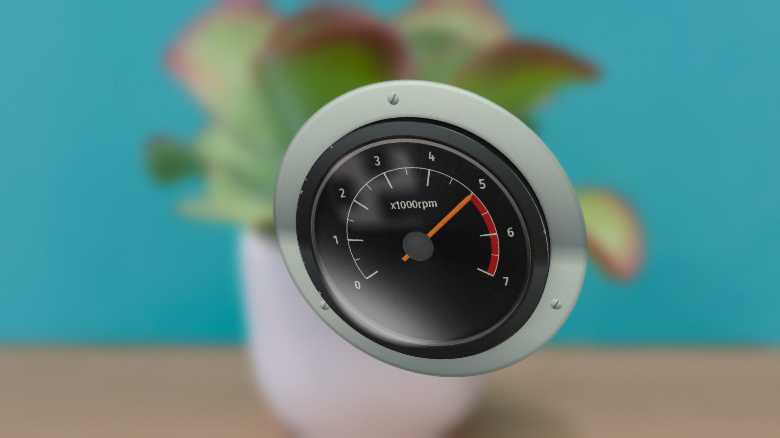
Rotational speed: 5000 rpm
